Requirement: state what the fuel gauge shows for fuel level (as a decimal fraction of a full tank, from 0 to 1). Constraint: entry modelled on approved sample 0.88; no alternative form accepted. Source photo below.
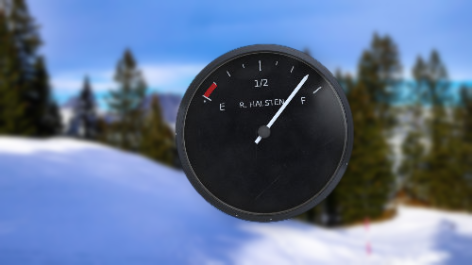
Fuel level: 0.875
